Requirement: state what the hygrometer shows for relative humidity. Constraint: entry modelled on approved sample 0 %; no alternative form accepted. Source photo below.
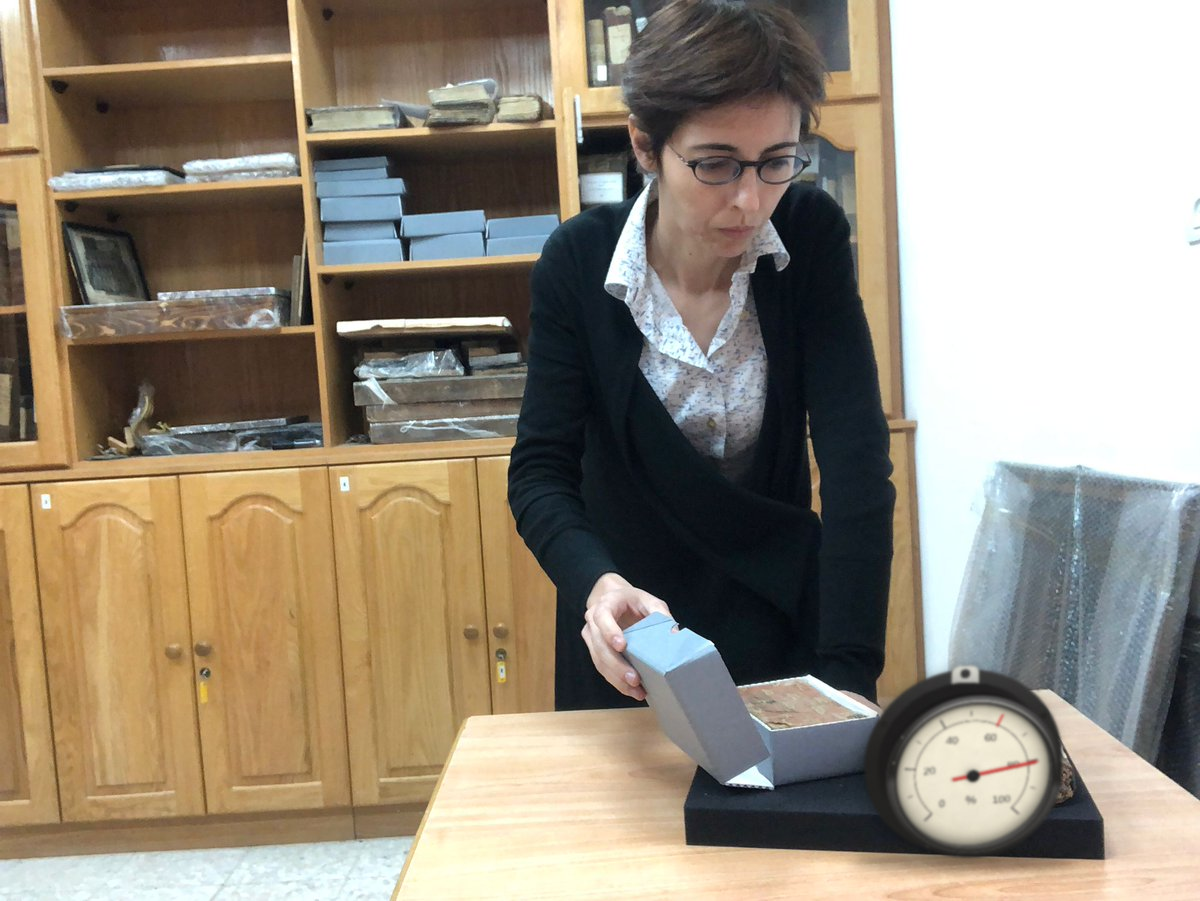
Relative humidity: 80 %
